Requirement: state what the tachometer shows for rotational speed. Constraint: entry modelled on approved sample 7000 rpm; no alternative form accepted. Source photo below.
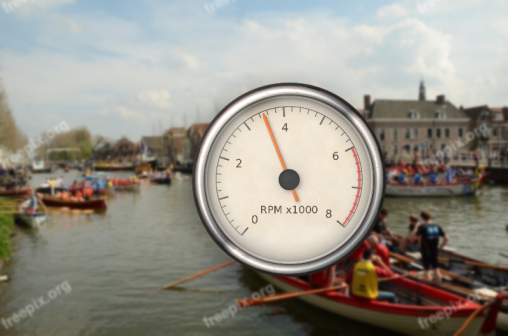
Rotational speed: 3500 rpm
